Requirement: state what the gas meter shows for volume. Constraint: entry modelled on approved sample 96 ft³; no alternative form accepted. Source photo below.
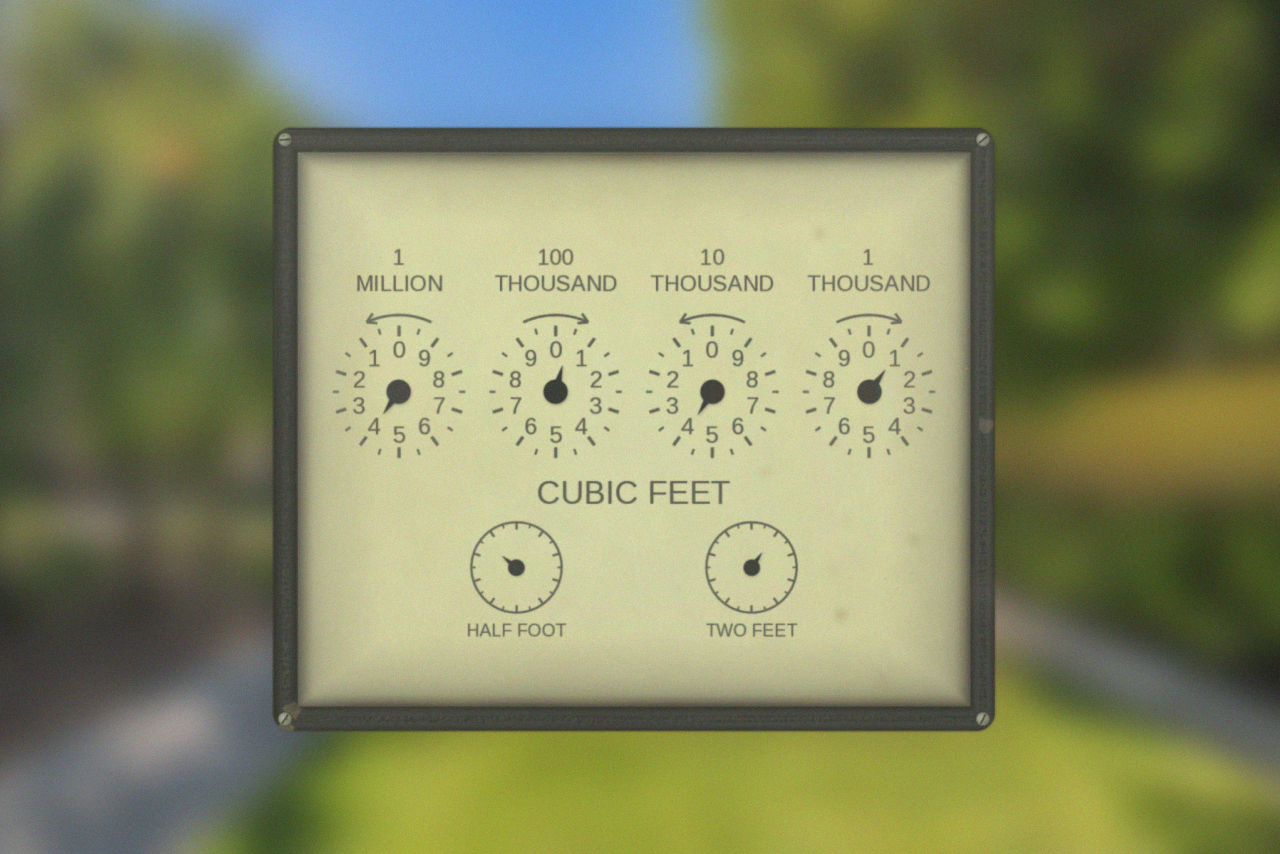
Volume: 404100 ft³
